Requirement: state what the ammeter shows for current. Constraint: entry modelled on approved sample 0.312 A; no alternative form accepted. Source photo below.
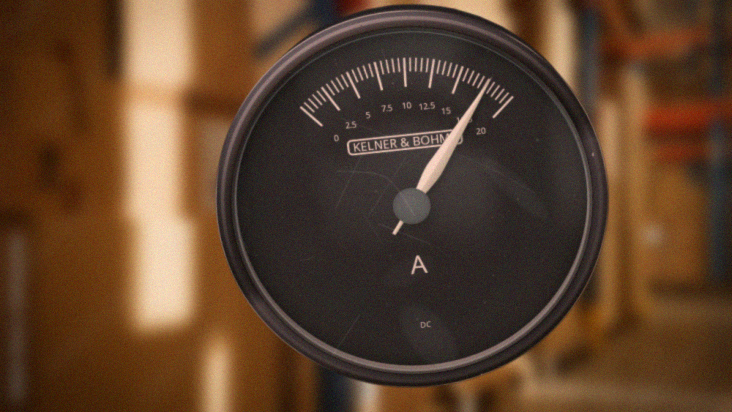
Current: 17.5 A
